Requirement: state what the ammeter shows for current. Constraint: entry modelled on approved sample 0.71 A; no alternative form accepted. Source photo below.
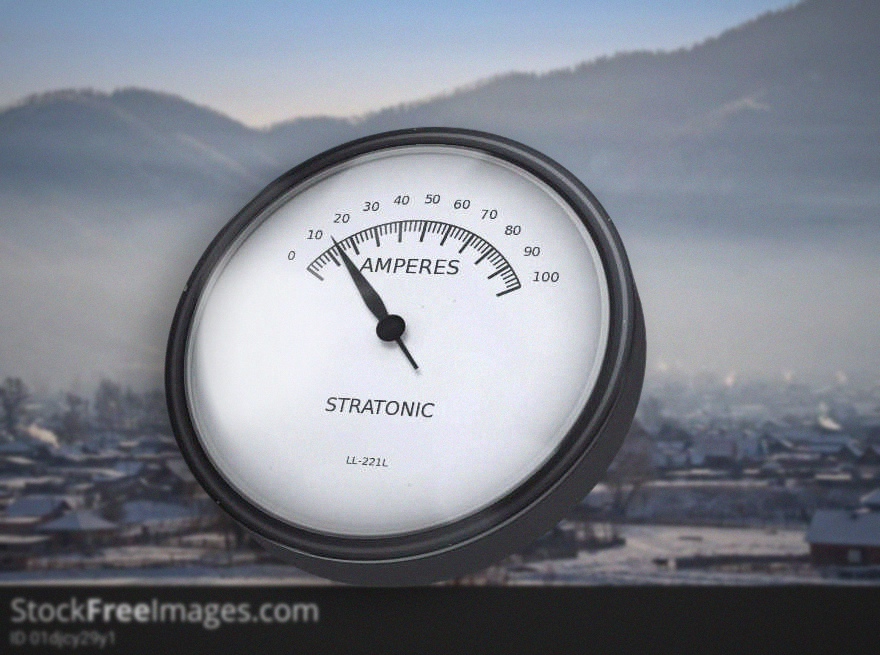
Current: 14 A
